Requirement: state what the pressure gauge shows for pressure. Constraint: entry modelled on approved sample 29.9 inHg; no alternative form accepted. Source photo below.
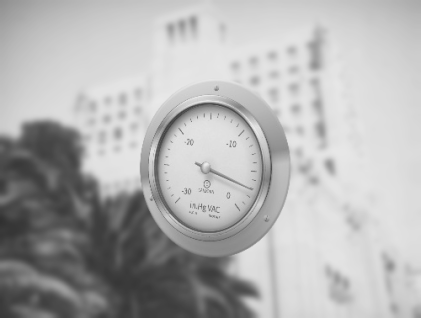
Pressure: -3 inHg
